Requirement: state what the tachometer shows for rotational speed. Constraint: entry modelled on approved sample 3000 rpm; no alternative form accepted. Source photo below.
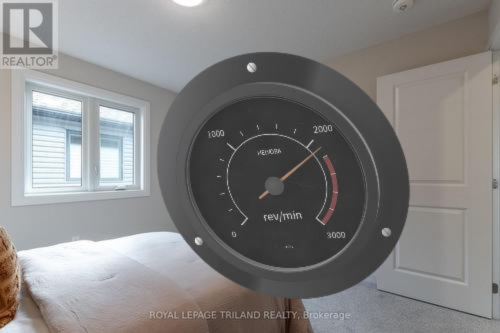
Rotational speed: 2100 rpm
